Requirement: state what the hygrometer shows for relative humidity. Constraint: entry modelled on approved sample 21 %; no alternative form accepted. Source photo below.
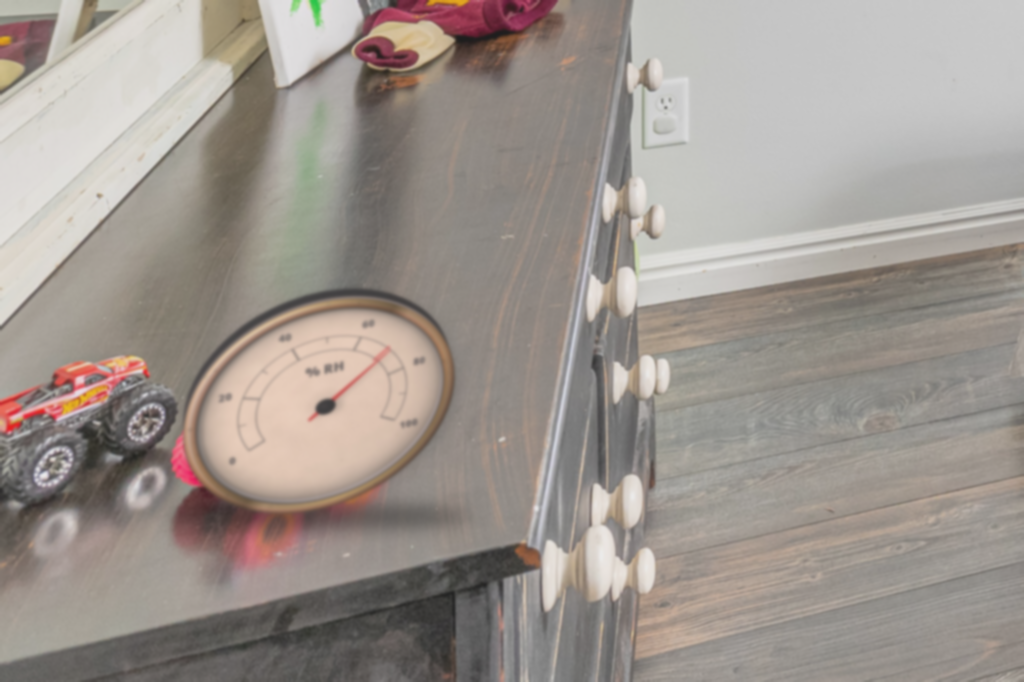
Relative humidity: 70 %
